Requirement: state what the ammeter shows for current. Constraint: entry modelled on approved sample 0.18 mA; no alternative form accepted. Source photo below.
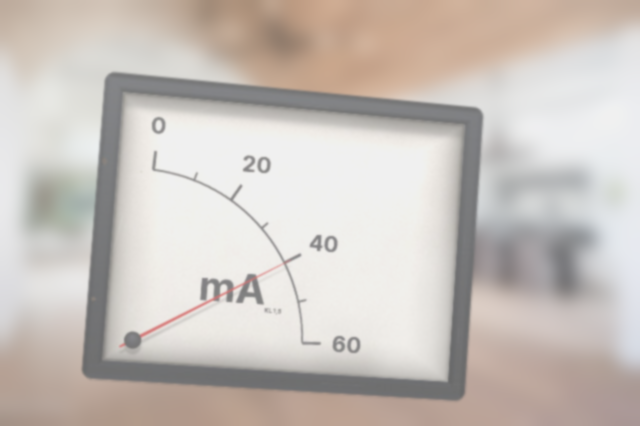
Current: 40 mA
